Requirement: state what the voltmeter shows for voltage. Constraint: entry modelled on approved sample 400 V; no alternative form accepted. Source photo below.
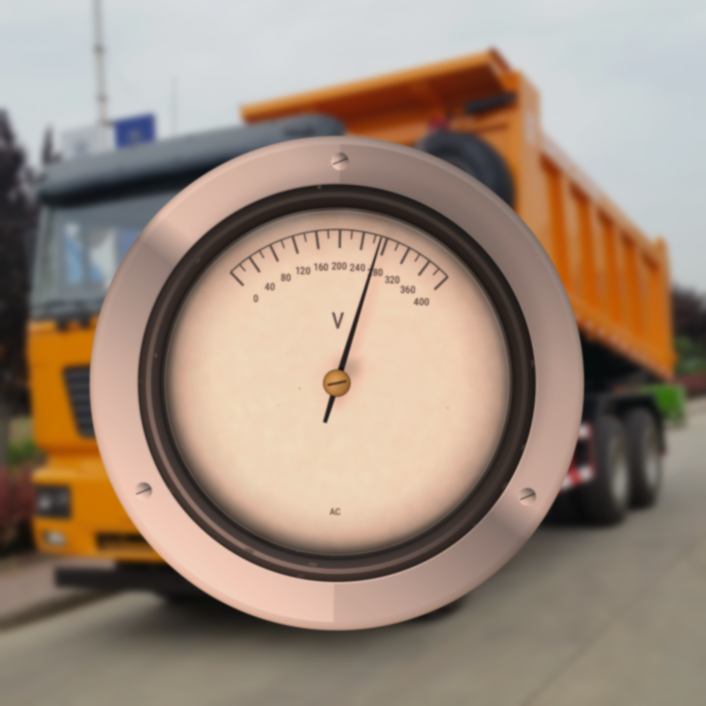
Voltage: 270 V
